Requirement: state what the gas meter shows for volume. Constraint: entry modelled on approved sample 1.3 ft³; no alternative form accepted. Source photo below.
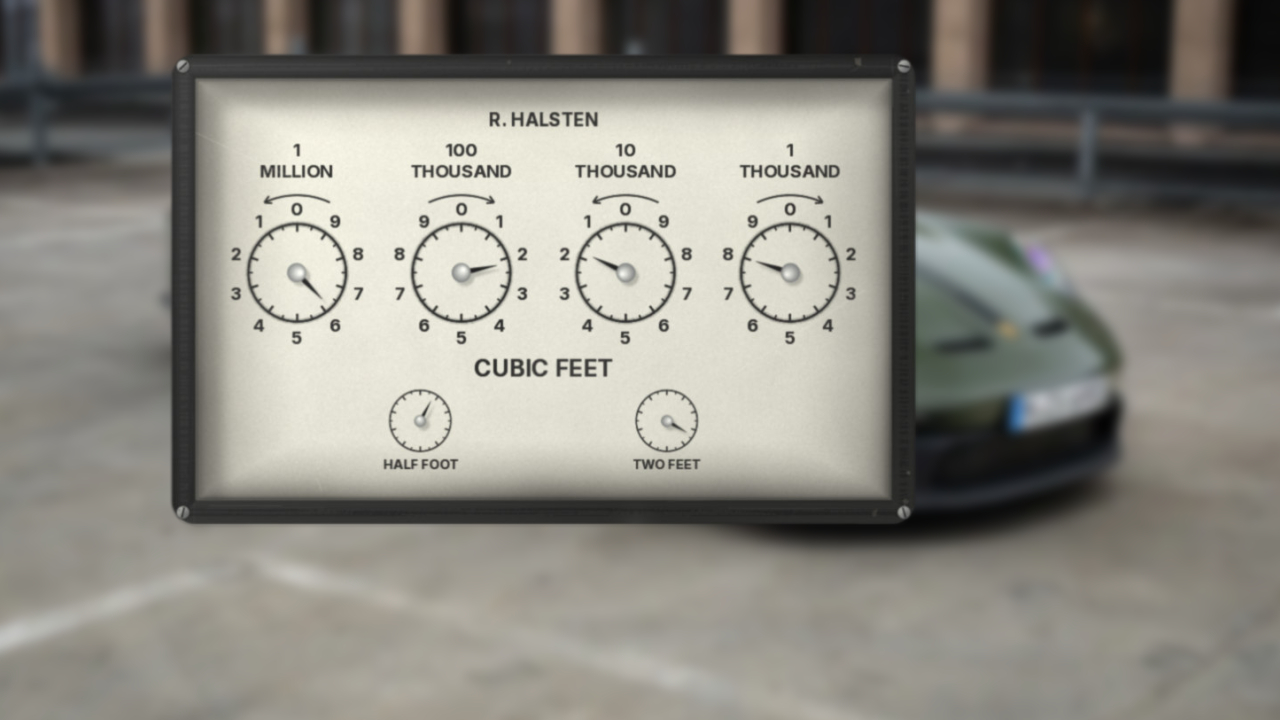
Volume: 621800 ft³
